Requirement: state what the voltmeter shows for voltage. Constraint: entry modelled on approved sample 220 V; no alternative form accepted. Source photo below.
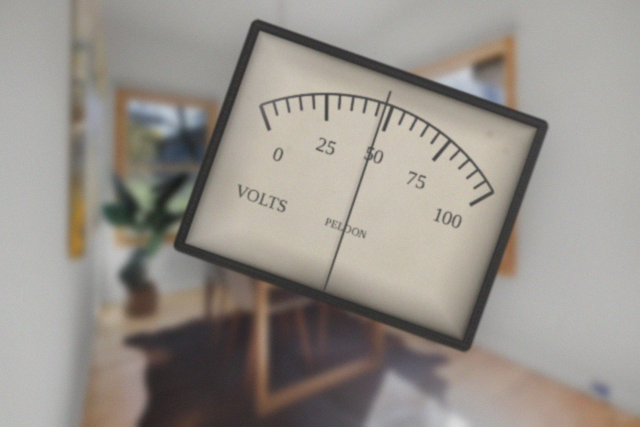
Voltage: 47.5 V
